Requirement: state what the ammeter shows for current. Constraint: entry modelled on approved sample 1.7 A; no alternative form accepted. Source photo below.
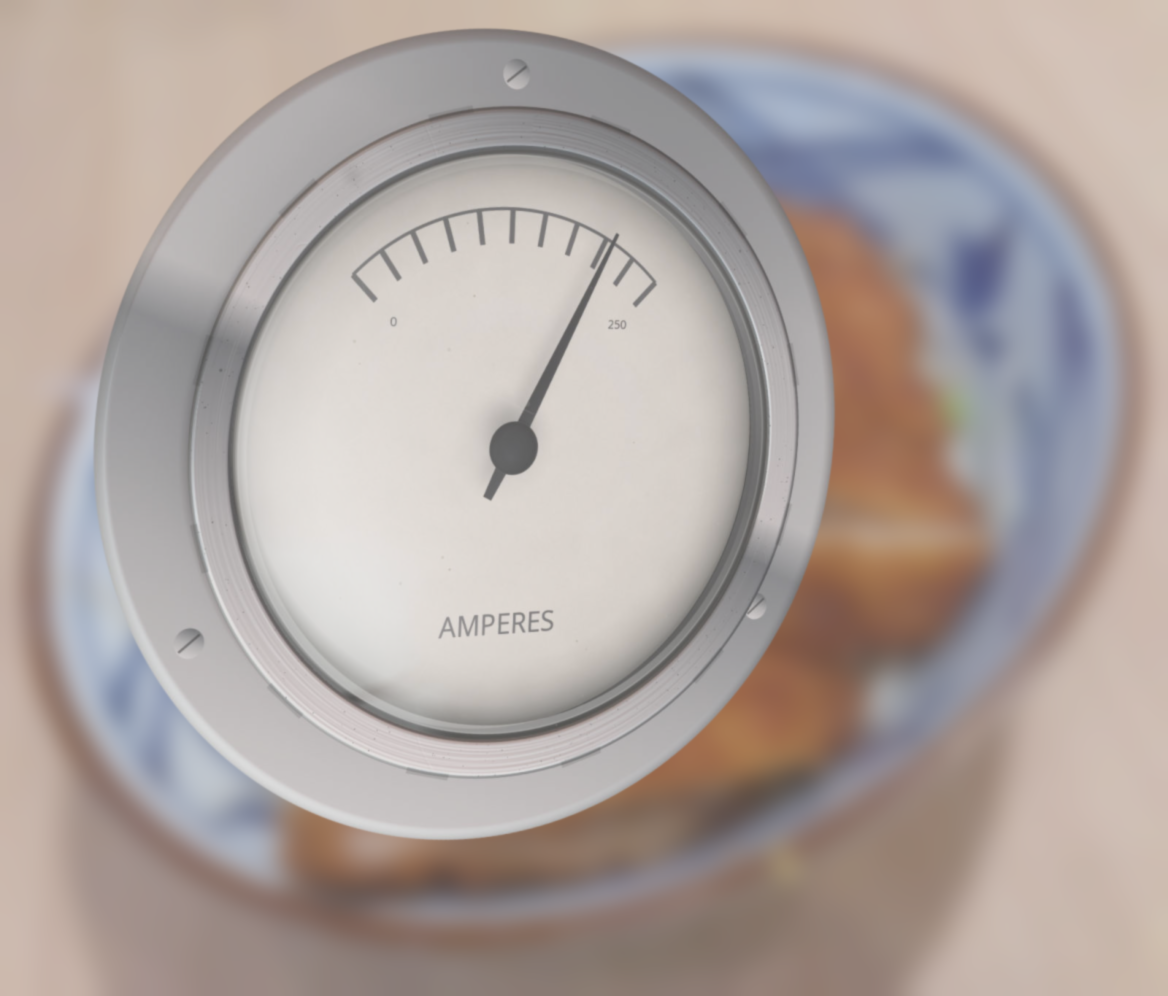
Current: 200 A
